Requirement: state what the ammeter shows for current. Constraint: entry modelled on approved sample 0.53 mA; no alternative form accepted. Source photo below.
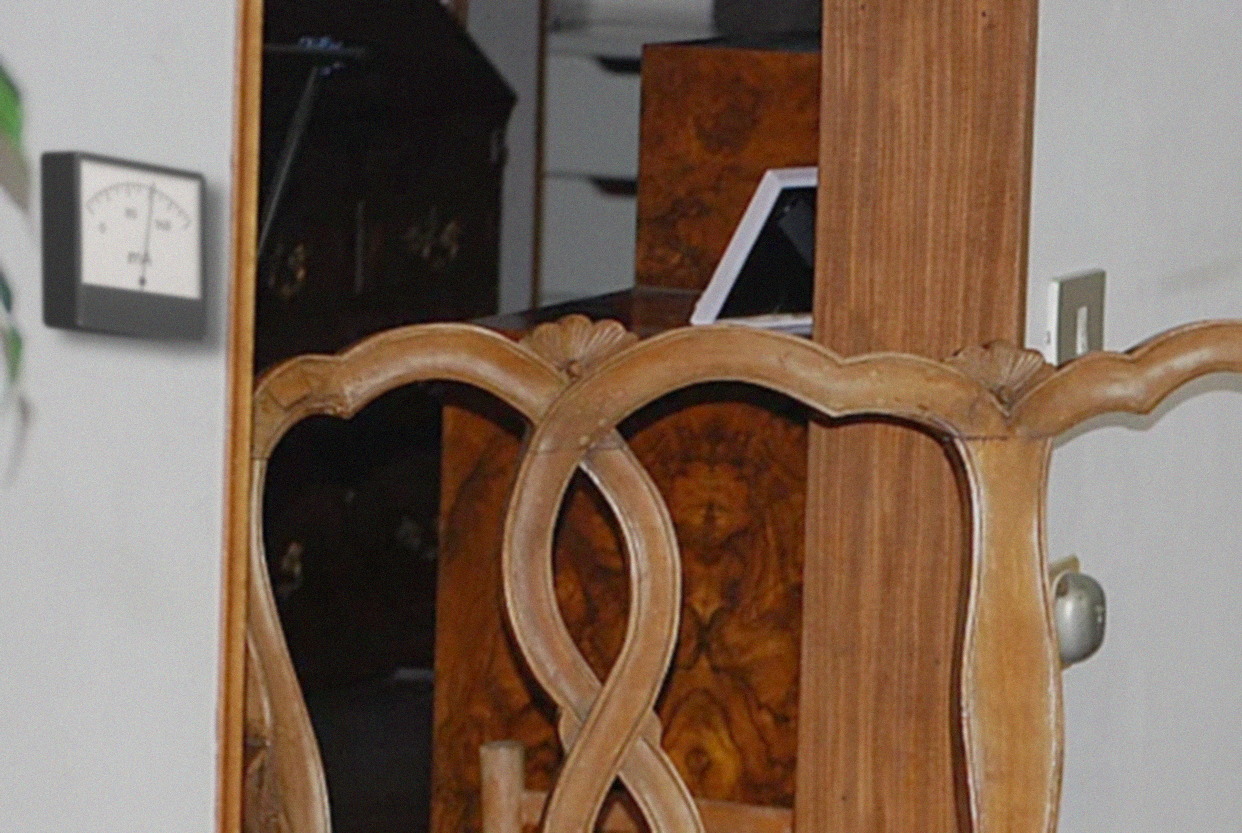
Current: 120 mA
